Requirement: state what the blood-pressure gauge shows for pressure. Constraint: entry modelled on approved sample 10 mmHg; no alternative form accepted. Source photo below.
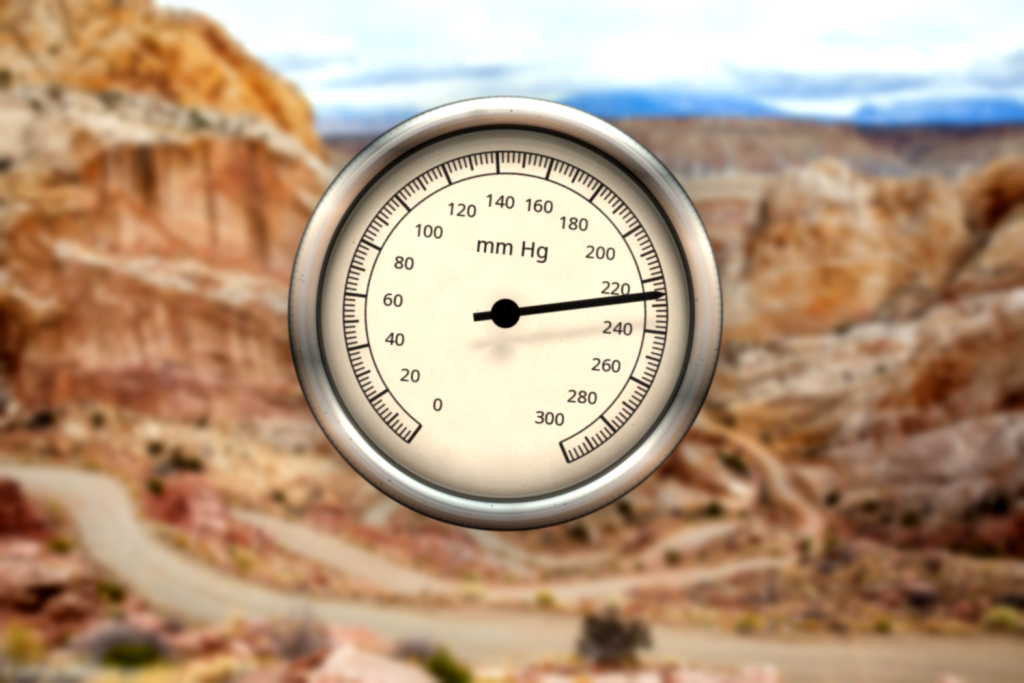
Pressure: 226 mmHg
